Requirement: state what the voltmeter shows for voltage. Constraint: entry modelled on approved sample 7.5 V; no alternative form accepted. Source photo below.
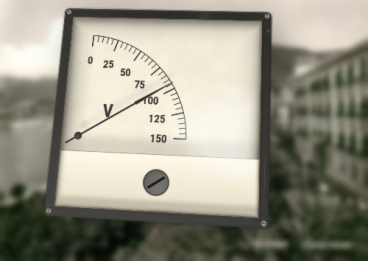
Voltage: 95 V
